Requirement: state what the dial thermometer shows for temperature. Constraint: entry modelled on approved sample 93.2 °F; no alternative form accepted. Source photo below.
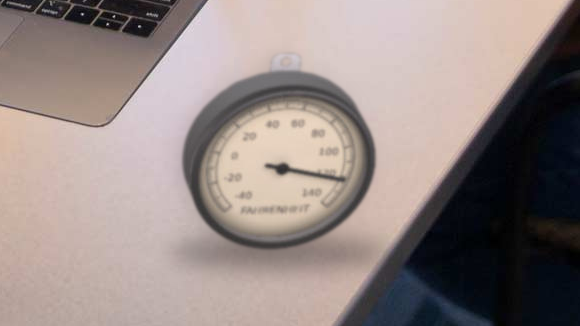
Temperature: 120 °F
